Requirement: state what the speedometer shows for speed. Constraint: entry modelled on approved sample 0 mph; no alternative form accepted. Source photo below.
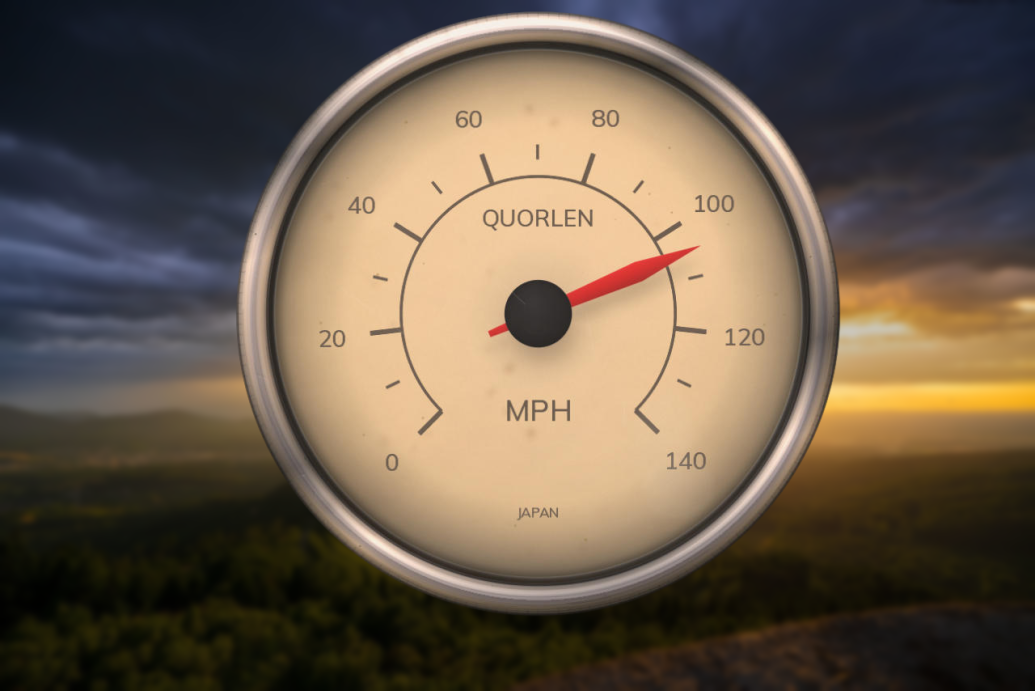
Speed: 105 mph
